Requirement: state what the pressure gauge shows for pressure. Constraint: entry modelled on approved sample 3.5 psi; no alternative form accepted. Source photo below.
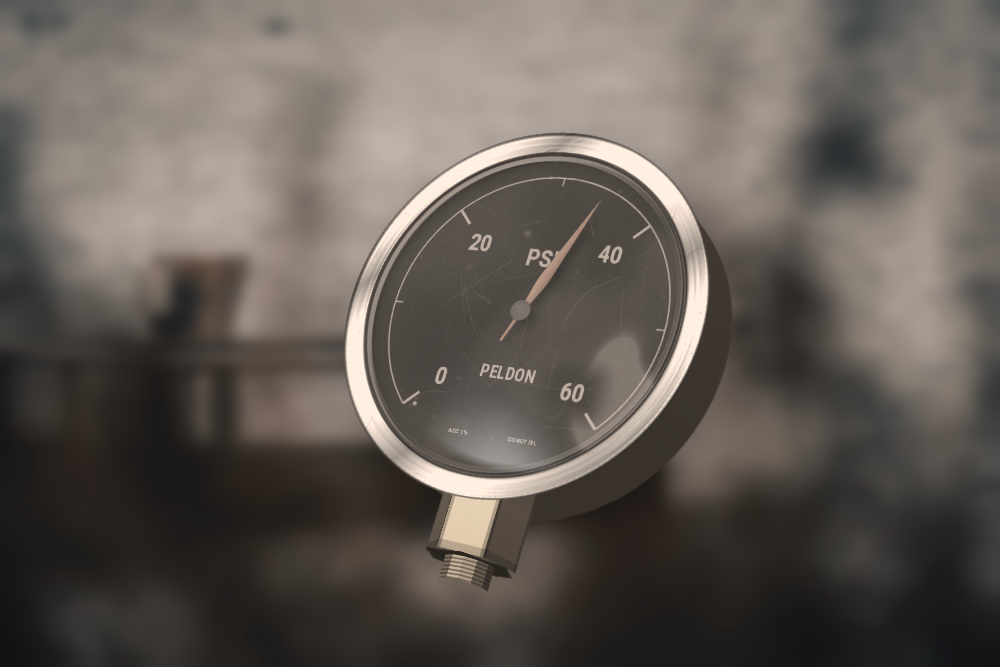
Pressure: 35 psi
